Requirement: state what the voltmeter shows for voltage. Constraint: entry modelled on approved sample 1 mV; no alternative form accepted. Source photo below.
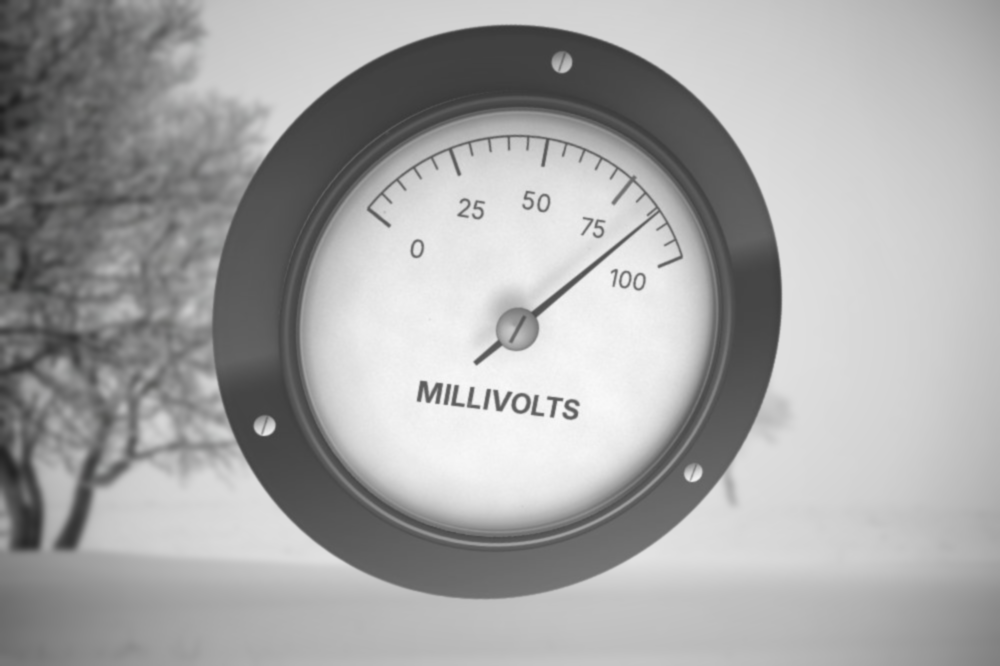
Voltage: 85 mV
